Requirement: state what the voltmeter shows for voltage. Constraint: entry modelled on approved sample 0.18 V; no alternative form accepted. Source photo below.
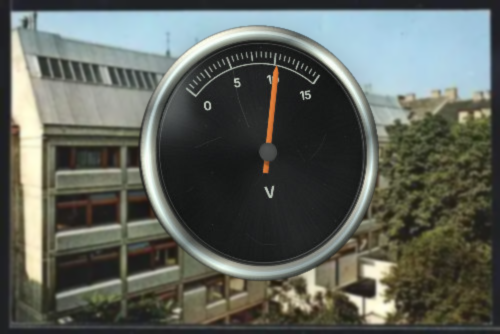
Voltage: 10 V
